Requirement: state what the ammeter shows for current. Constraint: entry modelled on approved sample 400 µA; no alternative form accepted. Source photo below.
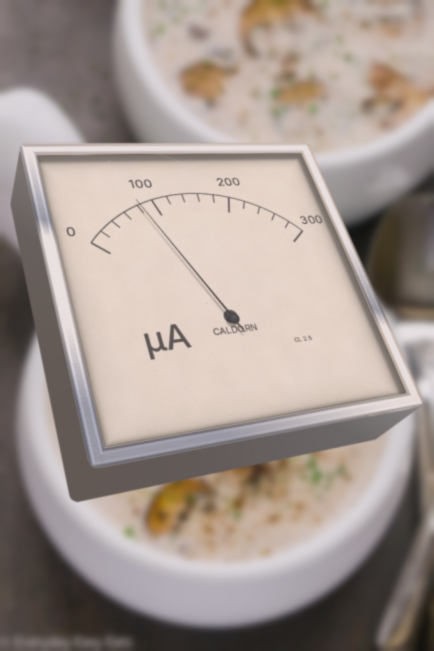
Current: 80 µA
